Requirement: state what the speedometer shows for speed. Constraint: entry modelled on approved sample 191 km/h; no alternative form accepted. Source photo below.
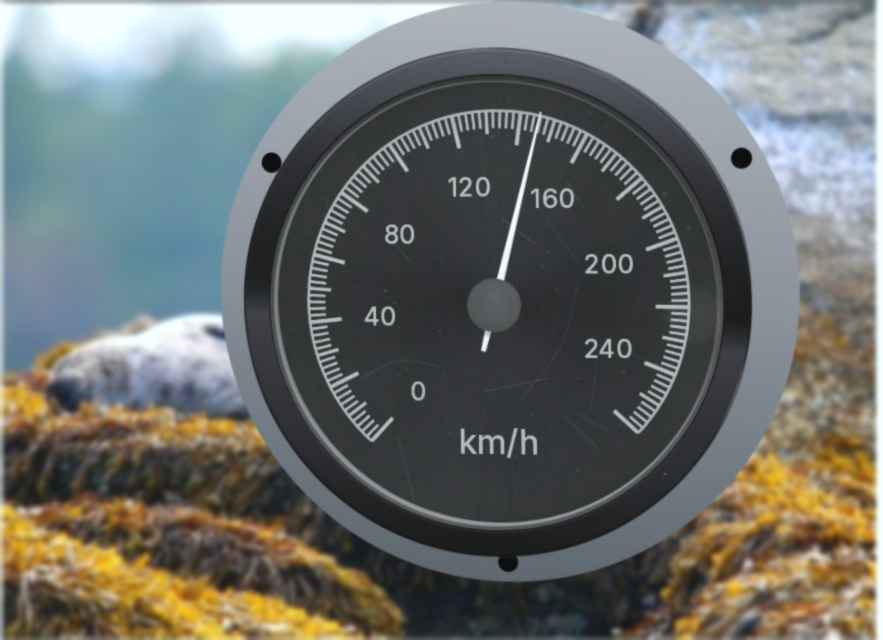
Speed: 146 km/h
